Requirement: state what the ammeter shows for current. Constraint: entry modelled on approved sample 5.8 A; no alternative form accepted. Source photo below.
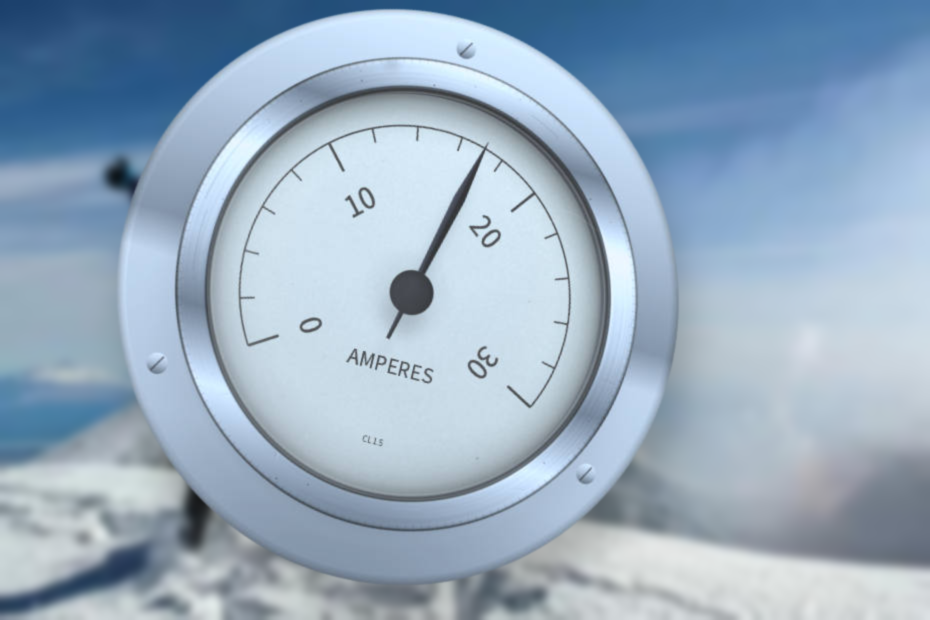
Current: 17 A
